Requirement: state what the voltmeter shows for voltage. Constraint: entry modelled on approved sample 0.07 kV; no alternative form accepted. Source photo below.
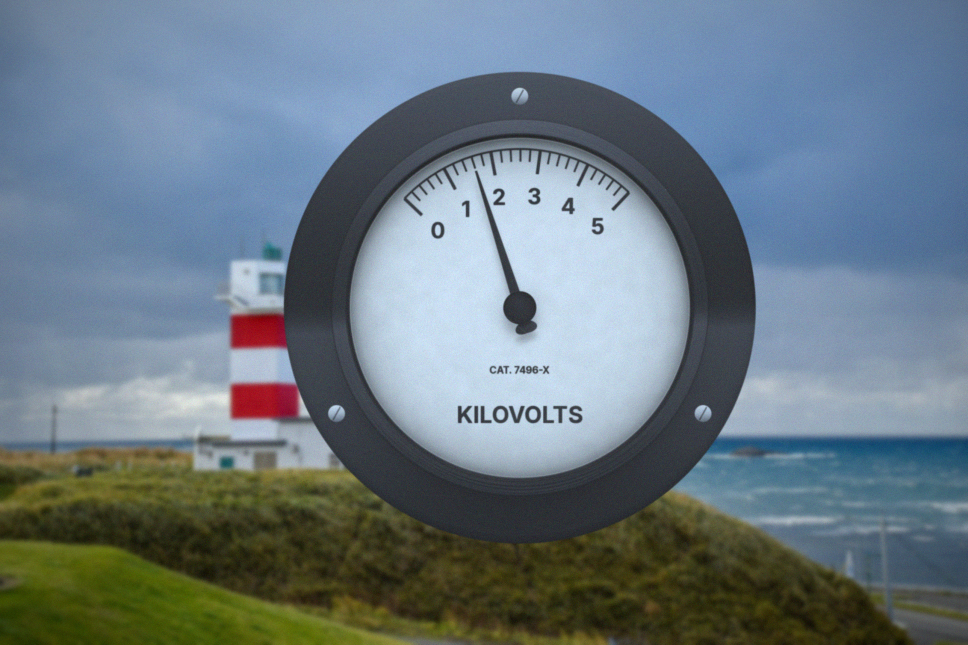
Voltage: 1.6 kV
